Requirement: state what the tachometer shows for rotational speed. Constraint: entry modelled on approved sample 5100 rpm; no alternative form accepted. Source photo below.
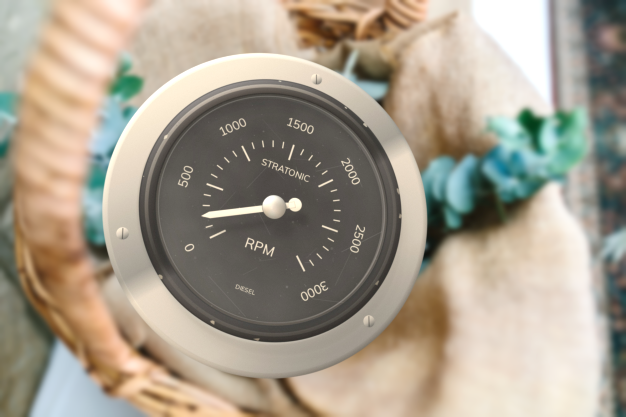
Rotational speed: 200 rpm
